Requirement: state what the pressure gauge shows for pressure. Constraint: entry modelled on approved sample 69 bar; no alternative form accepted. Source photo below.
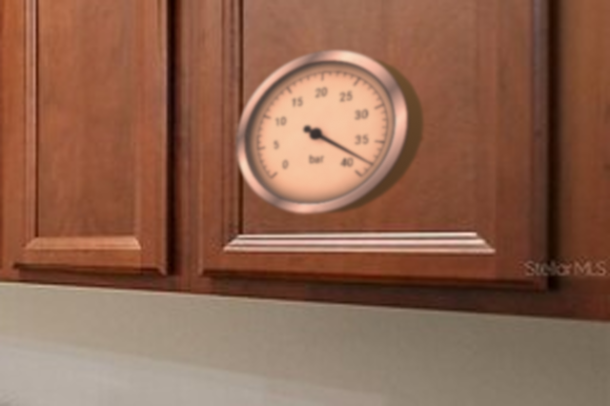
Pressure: 38 bar
